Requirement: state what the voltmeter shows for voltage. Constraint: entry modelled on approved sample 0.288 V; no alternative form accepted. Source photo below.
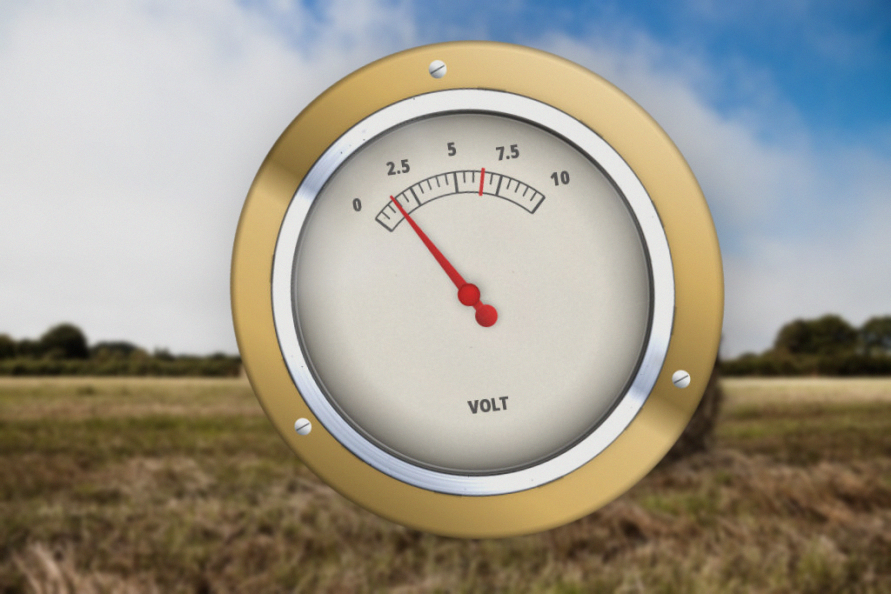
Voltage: 1.5 V
